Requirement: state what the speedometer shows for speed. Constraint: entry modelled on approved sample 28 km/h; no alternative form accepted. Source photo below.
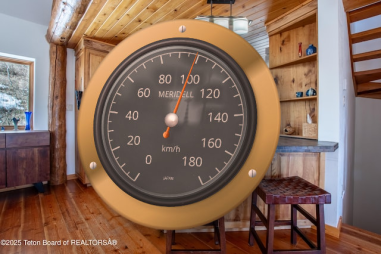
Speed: 100 km/h
